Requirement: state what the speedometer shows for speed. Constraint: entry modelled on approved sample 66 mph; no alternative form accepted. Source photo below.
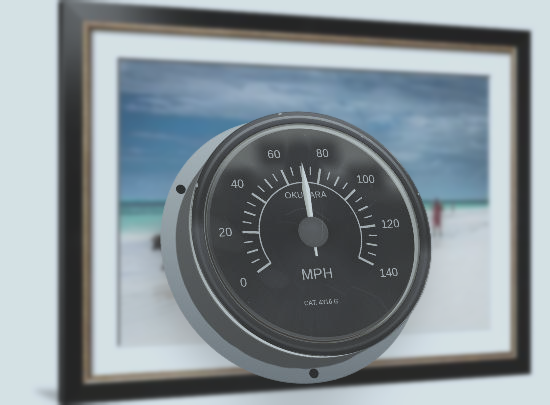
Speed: 70 mph
